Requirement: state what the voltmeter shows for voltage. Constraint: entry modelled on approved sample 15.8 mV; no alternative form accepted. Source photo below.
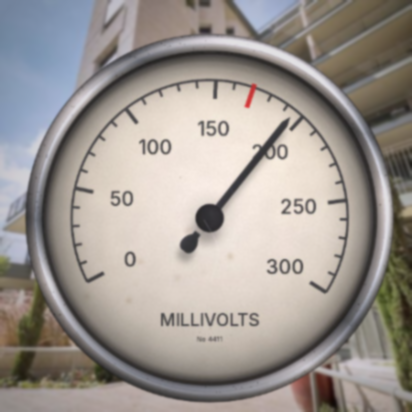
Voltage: 195 mV
